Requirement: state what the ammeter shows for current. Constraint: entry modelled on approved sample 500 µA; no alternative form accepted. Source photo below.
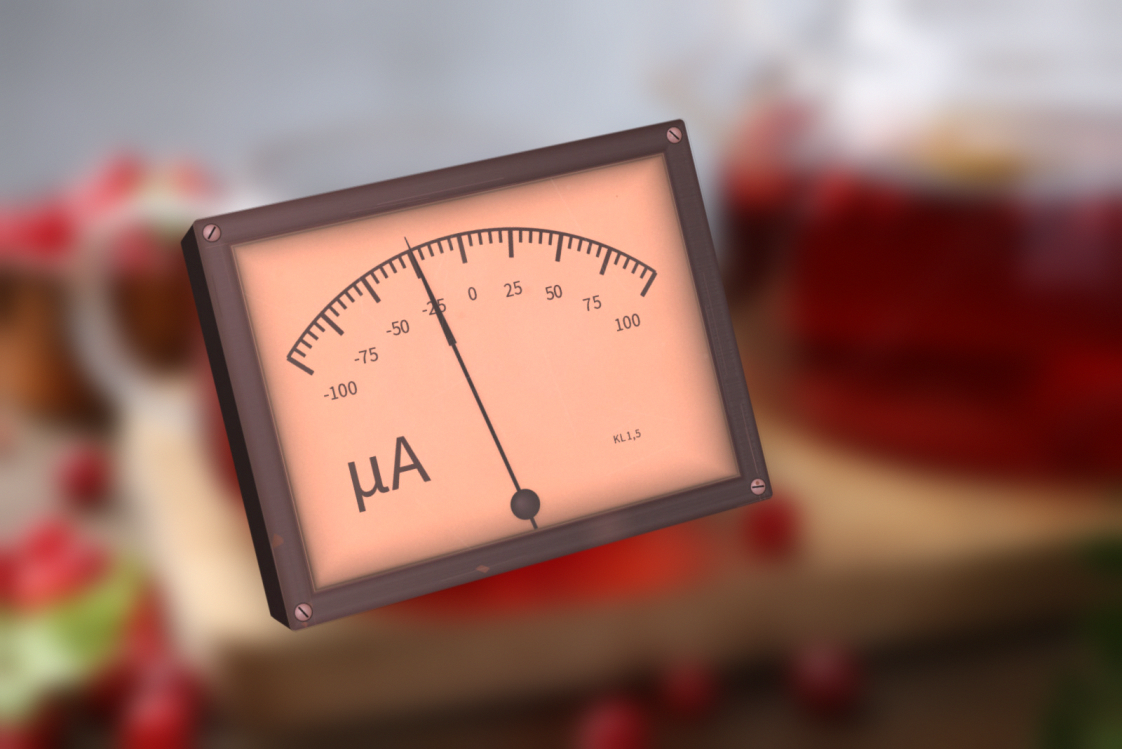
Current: -25 µA
